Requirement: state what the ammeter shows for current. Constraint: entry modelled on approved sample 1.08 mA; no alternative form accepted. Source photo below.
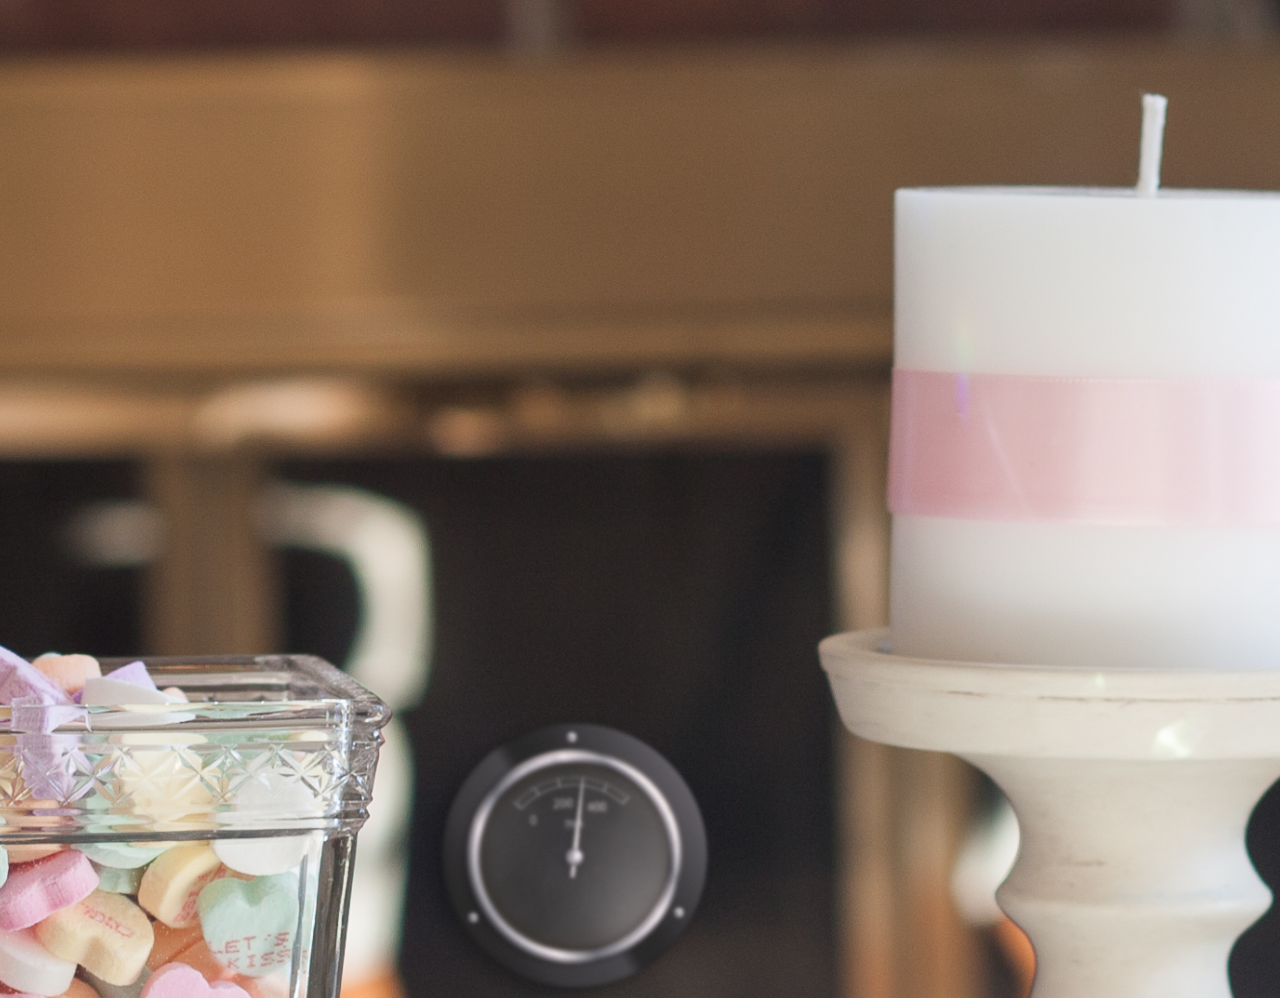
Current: 300 mA
